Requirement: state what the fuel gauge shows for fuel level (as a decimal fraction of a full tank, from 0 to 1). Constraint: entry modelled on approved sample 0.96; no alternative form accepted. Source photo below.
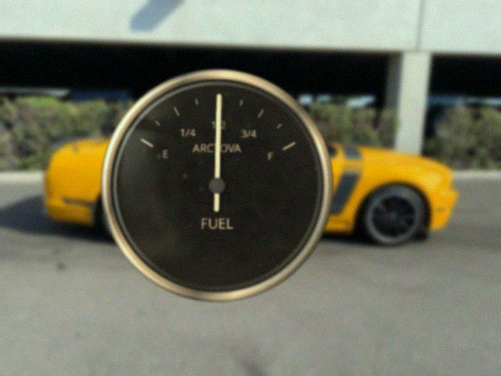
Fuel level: 0.5
